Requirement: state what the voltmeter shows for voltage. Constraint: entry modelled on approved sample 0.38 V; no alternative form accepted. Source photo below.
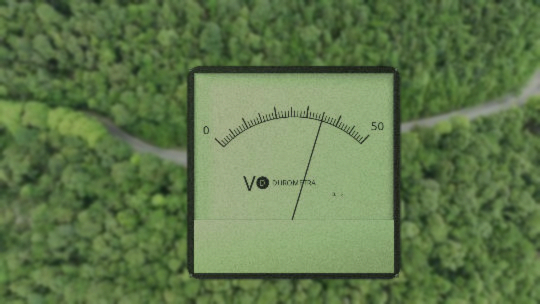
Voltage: 35 V
